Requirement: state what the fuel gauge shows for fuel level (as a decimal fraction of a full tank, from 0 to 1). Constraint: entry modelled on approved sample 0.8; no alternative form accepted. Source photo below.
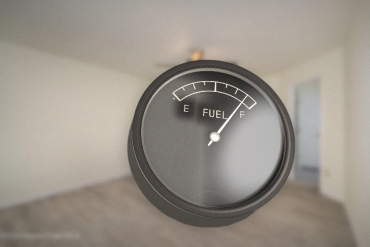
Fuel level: 0.875
